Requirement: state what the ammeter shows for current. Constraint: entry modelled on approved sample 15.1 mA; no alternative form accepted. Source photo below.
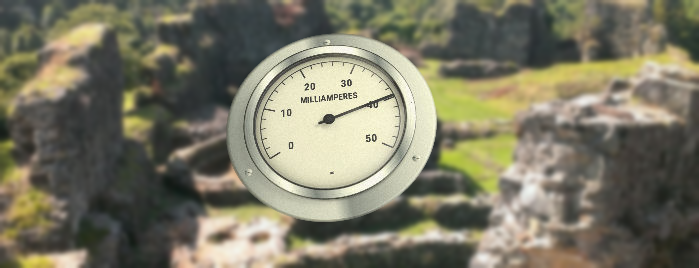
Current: 40 mA
